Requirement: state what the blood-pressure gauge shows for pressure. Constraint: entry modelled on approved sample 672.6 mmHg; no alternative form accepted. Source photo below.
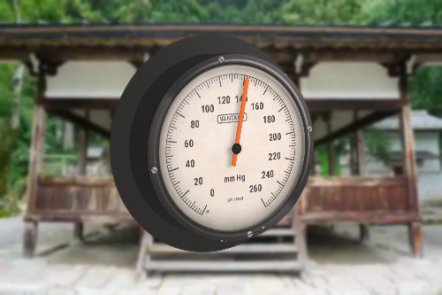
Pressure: 140 mmHg
